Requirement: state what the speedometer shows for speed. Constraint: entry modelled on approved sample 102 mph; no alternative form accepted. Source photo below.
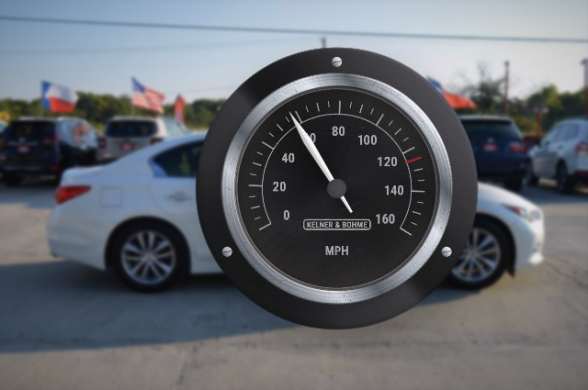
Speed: 57.5 mph
